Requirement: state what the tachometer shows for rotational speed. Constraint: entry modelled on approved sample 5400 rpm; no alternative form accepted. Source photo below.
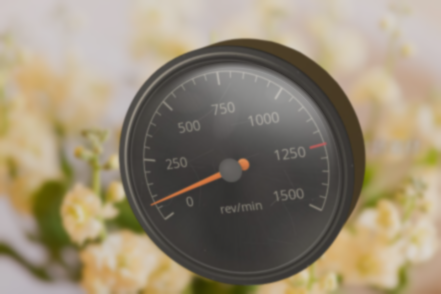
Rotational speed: 75 rpm
